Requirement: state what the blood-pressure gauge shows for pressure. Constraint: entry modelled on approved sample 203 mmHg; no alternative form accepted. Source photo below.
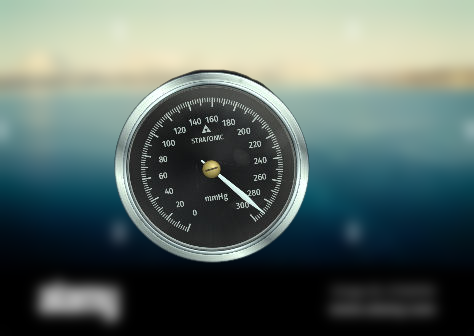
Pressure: 290 mmHg
